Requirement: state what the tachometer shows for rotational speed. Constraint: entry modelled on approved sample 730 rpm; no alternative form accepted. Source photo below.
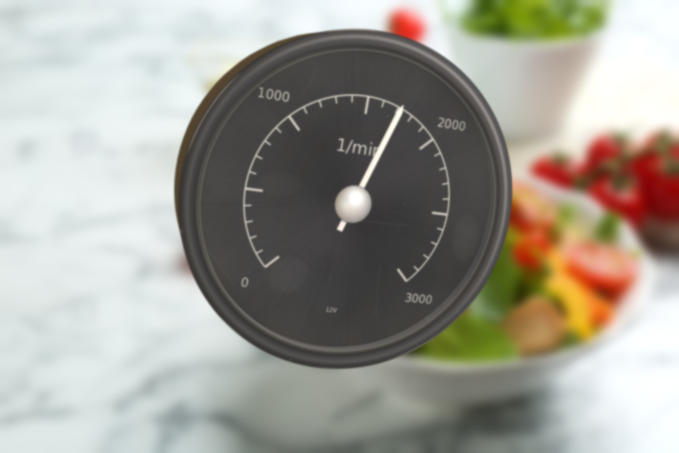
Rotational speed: 1700 rpm
